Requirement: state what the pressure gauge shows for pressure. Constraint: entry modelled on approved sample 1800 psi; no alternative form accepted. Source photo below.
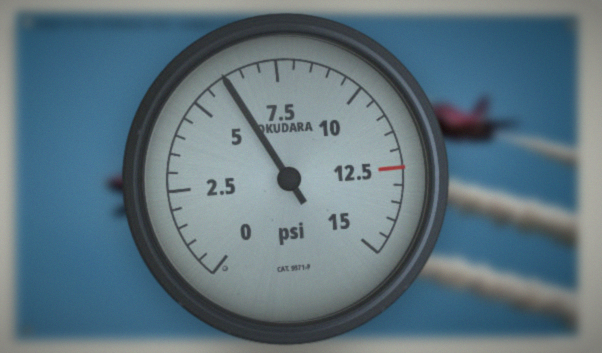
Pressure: 6 psi
